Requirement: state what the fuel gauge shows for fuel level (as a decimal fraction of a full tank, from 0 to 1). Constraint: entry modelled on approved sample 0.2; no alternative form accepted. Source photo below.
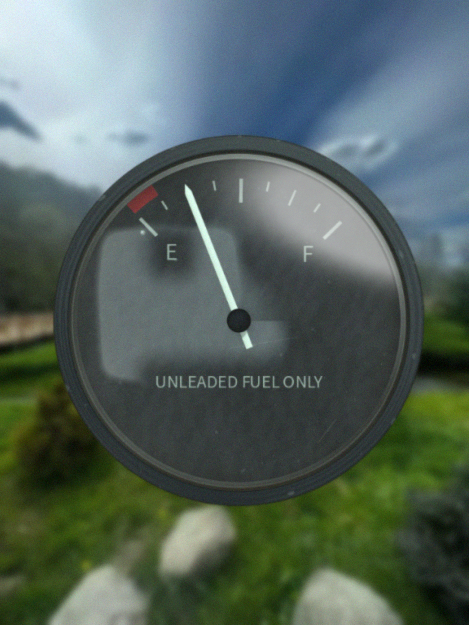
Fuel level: 0.25
